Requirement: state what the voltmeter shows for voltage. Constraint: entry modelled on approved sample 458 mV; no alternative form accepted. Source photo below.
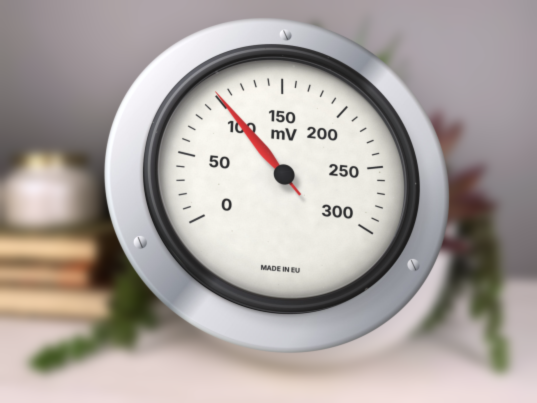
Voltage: 100 mV
